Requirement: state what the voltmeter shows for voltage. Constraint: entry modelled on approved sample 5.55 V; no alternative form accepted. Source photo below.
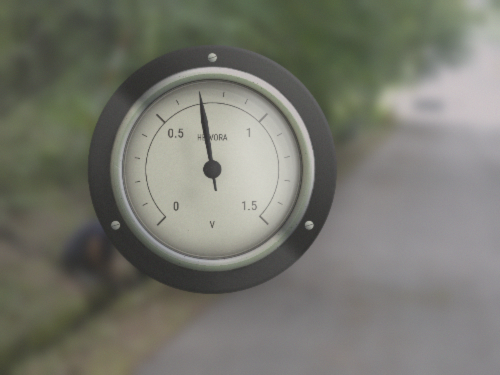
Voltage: 0.7 V
